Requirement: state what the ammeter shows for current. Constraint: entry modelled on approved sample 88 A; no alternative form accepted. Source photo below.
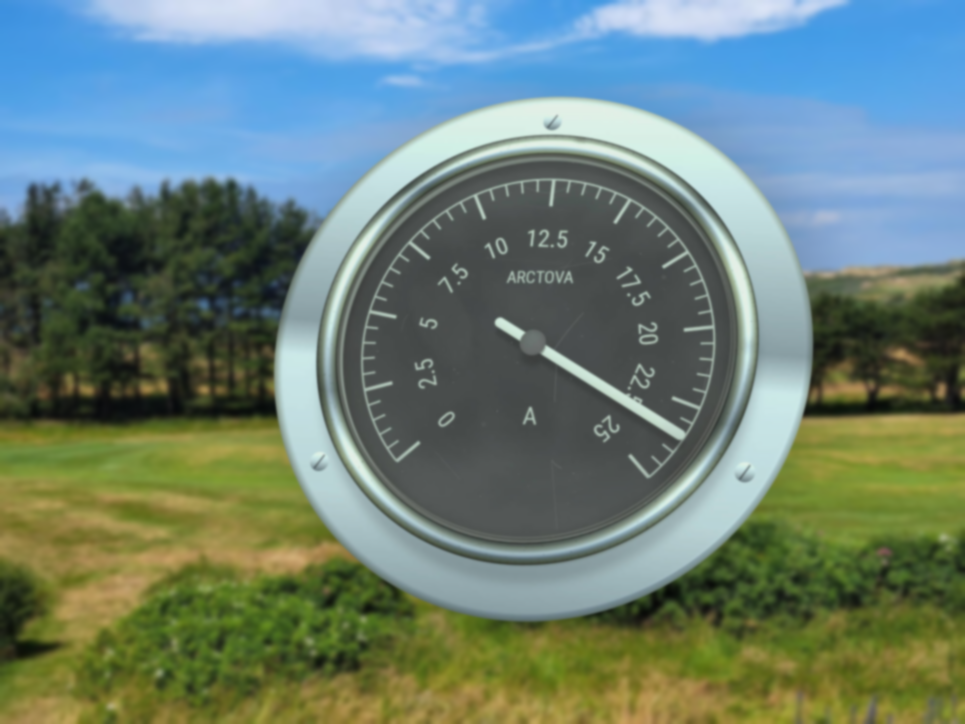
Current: 23.5 A
